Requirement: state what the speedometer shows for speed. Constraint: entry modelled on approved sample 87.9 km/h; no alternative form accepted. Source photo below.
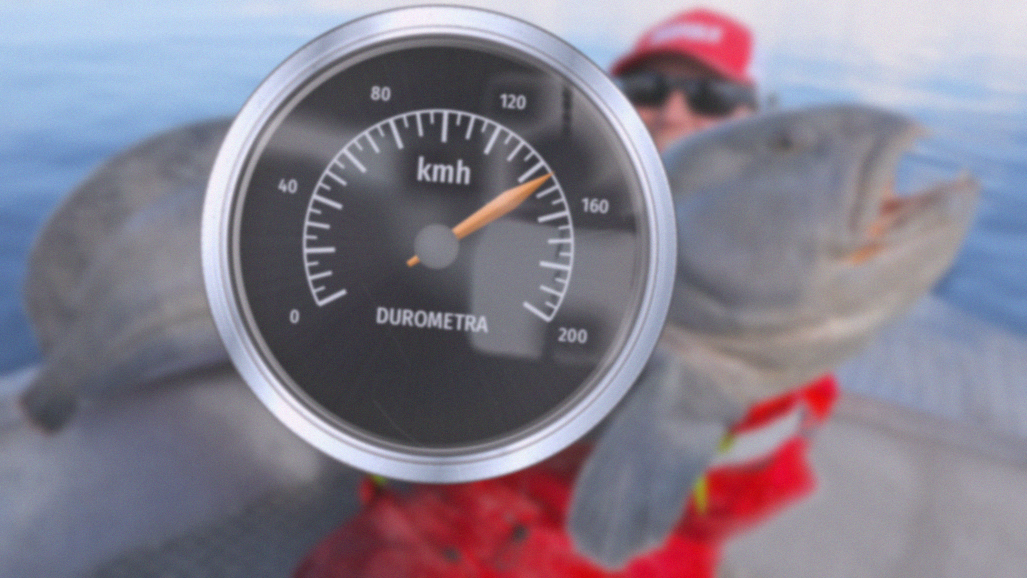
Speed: 145 km/h
